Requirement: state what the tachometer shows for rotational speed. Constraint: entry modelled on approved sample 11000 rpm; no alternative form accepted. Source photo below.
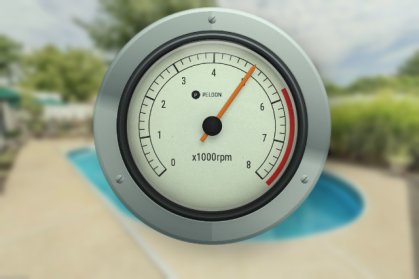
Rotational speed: 5000 rpm
